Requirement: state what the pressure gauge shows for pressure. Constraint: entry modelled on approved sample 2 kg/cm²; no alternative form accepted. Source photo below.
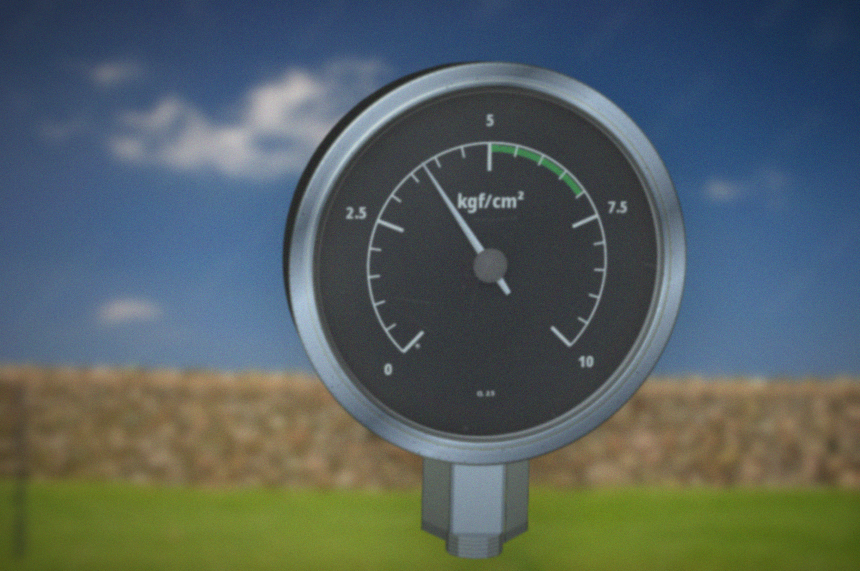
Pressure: 3.75 kg/cm²
